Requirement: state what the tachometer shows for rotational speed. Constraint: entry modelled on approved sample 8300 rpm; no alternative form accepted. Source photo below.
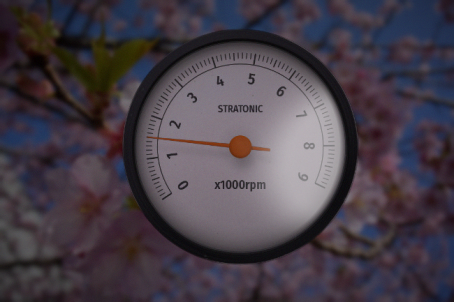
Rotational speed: 1500 rpm
